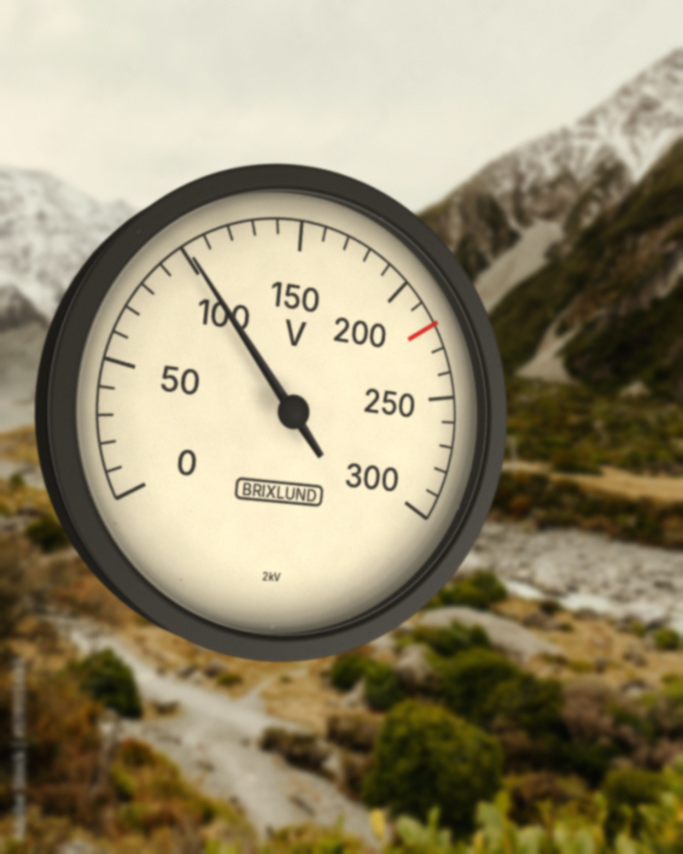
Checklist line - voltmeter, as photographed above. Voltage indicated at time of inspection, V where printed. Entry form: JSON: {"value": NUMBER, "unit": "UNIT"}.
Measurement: {"value": 100, "unit": "V"}
